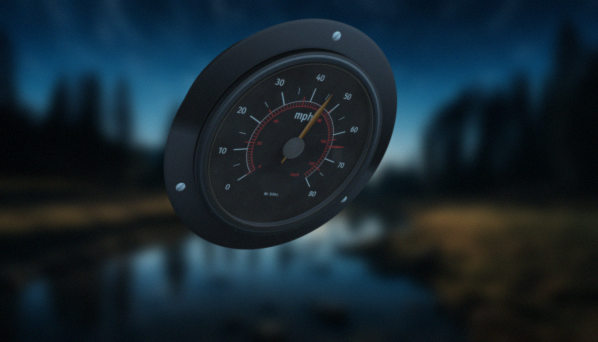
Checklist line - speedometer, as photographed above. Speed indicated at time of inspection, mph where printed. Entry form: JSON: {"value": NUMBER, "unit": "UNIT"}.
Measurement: {"value": 45, "unit": "mph"}
